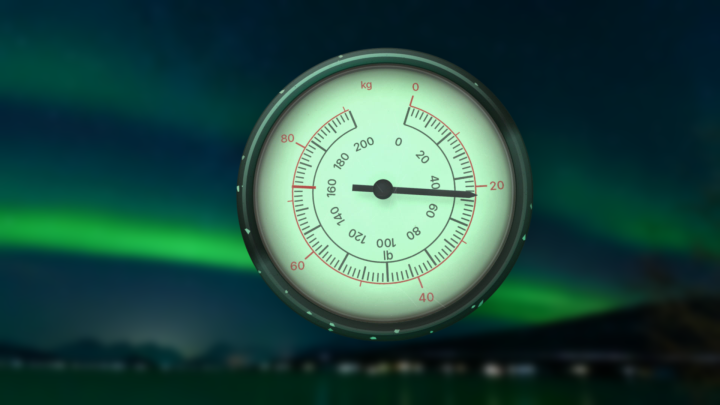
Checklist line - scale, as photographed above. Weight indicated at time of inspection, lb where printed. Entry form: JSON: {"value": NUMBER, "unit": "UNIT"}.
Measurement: {"value": 48, "unit": "lb"}
